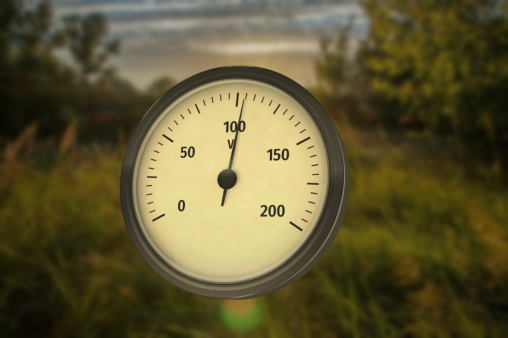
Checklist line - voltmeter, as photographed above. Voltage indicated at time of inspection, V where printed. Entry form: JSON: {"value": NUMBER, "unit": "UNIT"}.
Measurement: {"value": 105, "unit": "V"}
